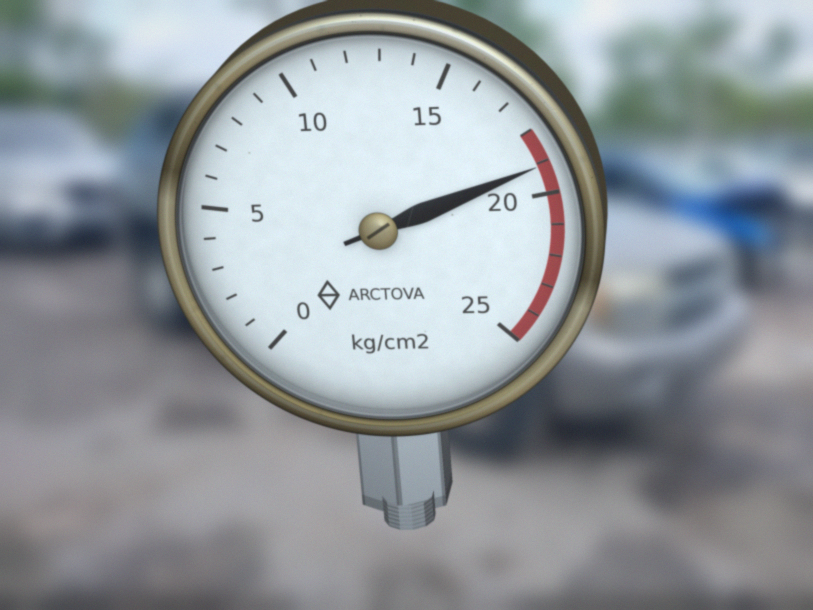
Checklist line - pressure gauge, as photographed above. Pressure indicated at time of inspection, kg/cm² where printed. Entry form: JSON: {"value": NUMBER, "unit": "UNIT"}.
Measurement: {"value": 19, "unit": "kg/cm²"}
